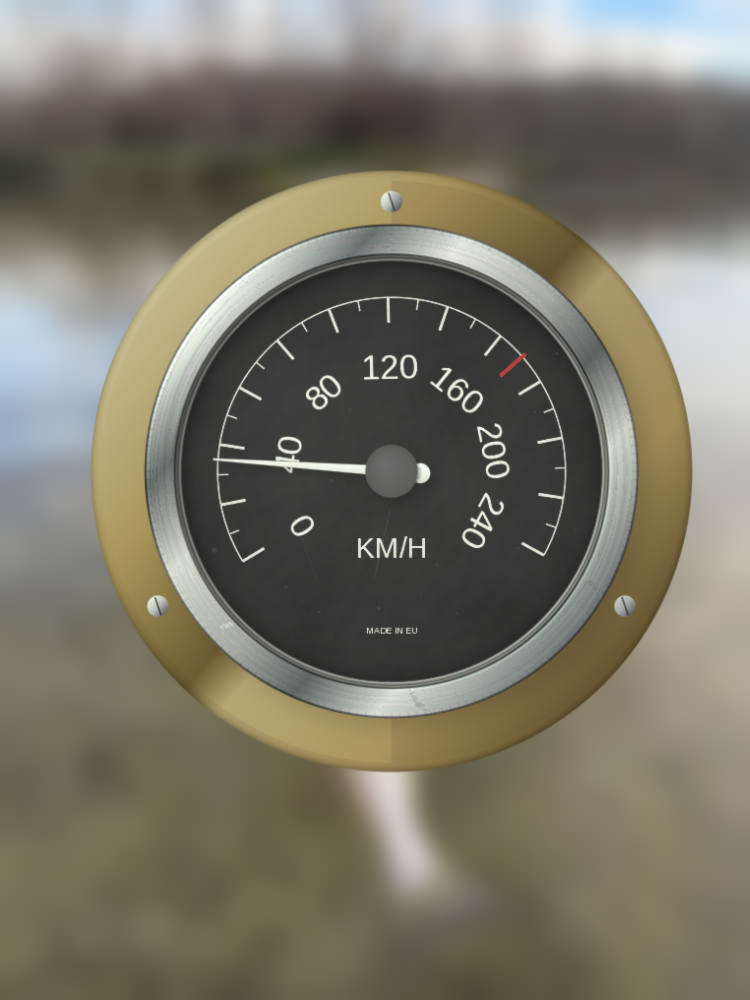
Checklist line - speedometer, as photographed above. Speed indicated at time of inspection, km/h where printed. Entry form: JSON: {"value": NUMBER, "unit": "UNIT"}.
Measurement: {"value": 35, "unit": "km/h"}
